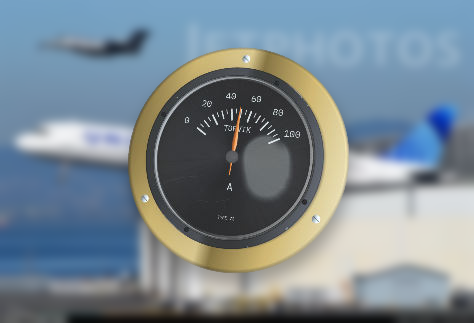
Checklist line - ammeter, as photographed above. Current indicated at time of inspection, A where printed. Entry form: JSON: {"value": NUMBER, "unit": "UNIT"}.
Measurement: {"value": 50, "unit": "A"}
